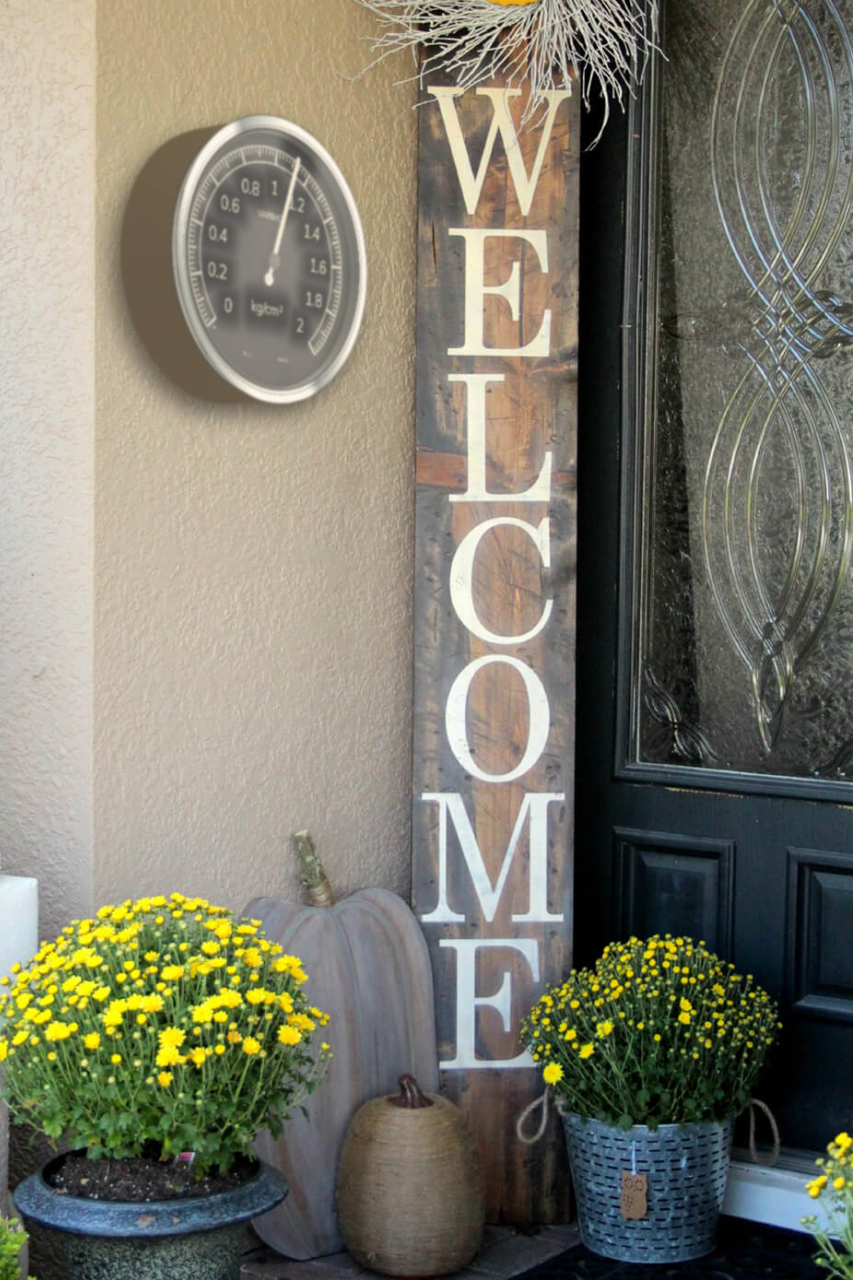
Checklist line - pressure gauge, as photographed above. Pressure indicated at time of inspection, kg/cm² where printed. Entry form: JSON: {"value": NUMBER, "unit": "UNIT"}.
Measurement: {"value": 1.1, "unit": "kg/cm²"}
